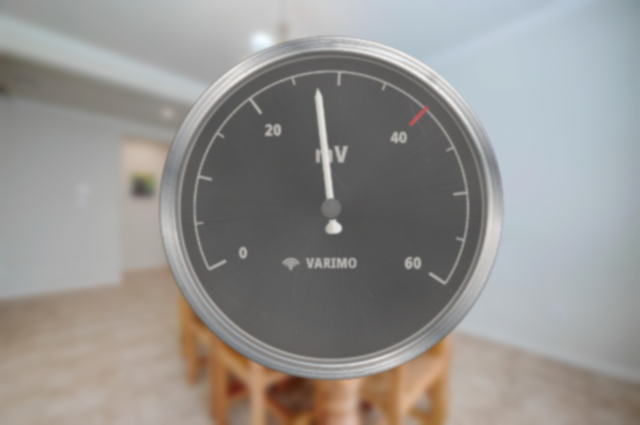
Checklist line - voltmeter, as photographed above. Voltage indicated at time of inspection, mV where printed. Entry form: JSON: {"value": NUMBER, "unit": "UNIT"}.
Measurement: {"value": 27.5, "unit": "mV"}
